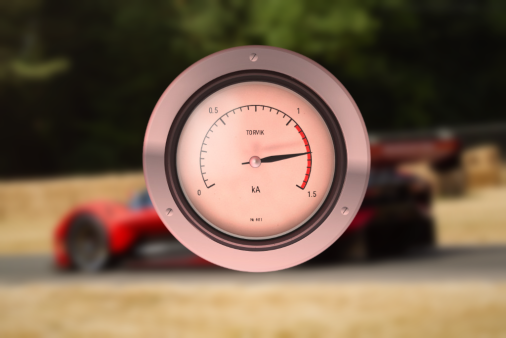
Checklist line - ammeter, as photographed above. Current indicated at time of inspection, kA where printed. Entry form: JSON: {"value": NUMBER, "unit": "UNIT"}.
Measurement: {"value": 1.25, "unit": "kA"}
